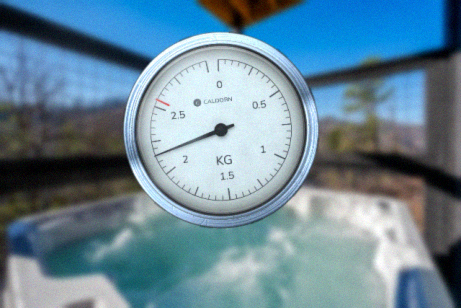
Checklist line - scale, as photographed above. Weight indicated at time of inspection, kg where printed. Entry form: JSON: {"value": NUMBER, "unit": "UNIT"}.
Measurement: {"value": 2.15, "unit": "kg"}
